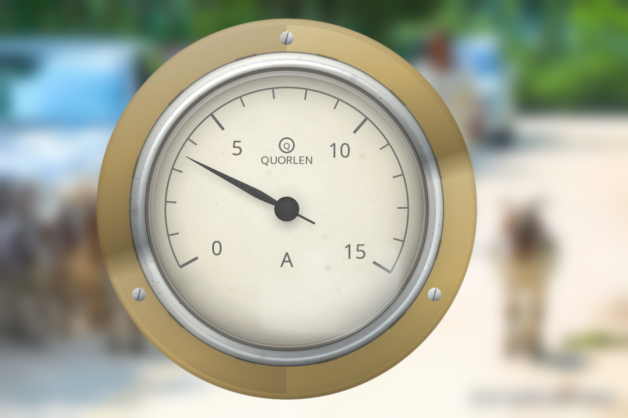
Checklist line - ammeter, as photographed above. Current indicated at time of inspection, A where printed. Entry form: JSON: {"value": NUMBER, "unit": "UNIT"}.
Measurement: {"value": 3.5, "unit": "A"}
